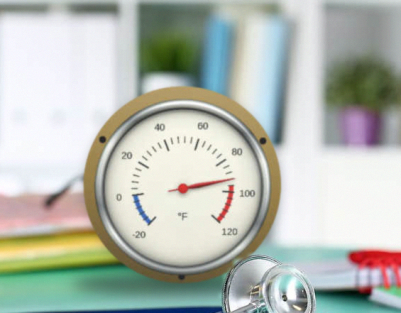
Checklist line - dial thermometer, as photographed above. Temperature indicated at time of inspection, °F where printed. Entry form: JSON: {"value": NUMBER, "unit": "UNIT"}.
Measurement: {"value": 92, "unit": "°F"}
